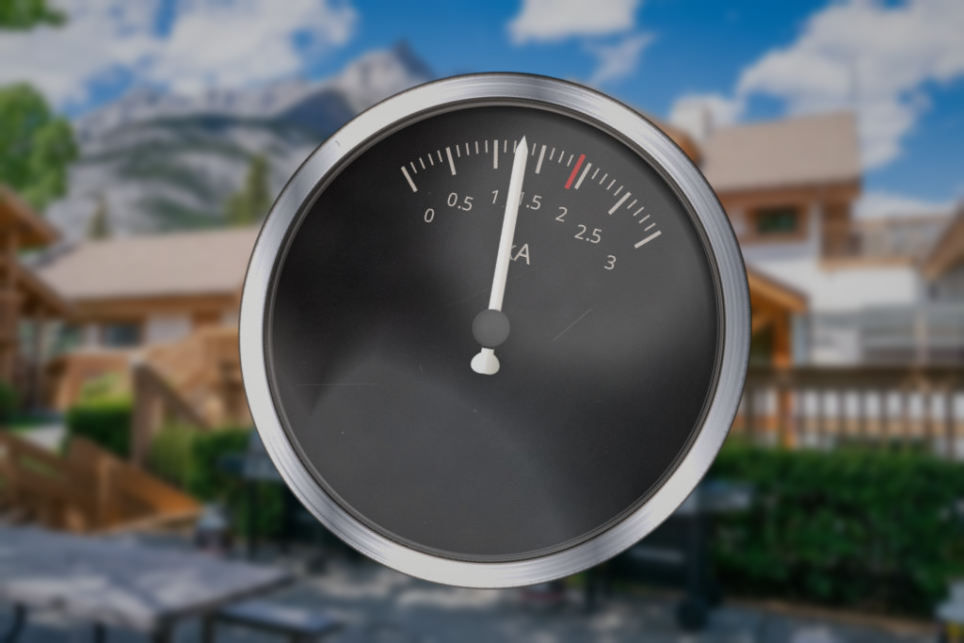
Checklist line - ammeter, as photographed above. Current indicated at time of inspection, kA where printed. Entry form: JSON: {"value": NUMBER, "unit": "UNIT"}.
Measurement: {"value": 1.3, "unit": "kA"}
